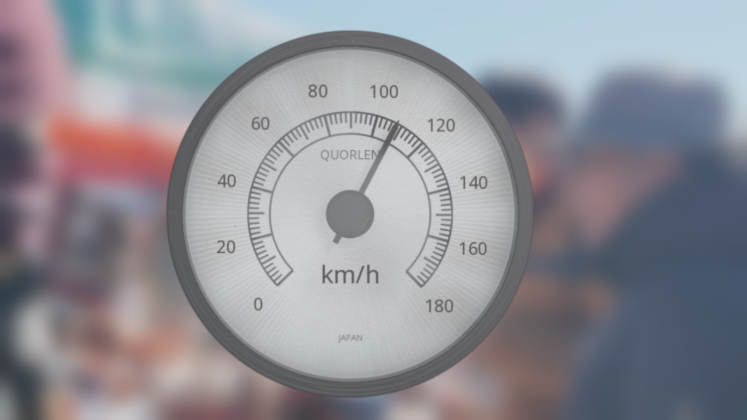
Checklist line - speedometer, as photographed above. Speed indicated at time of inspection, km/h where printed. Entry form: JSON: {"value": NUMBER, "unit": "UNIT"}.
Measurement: {"value": 108, "unit": "km/h"}
